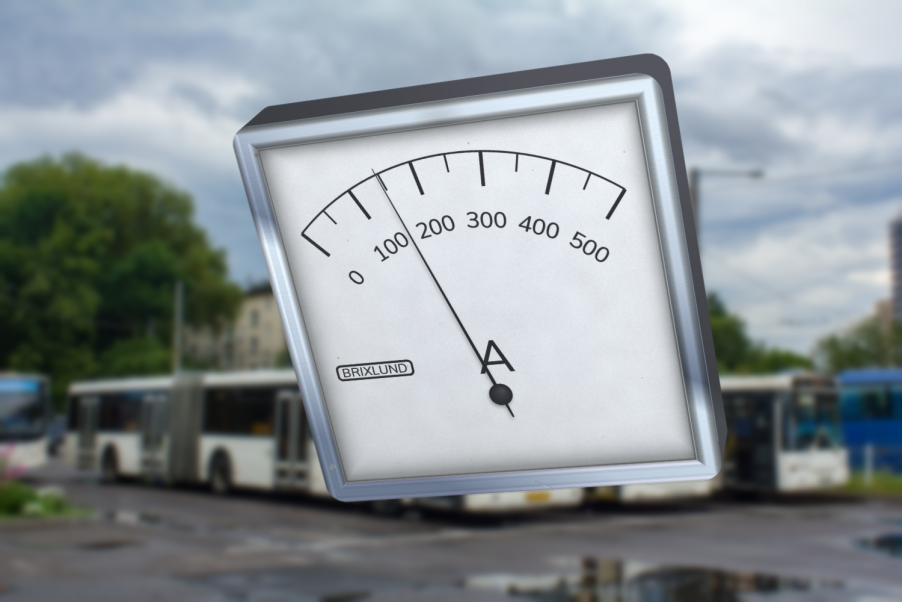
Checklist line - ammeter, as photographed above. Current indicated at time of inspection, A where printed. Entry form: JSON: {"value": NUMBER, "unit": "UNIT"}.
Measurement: {"value": 150, "unit": "A"}
